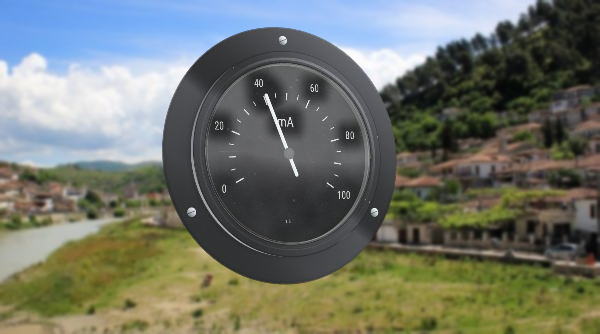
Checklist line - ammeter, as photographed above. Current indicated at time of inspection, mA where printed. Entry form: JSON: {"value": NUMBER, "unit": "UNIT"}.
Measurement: {"value": 40, "unit": "mA"}
